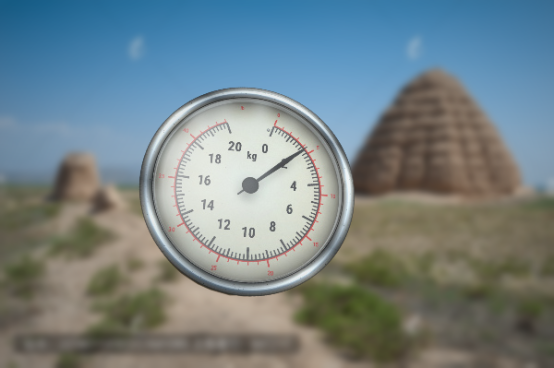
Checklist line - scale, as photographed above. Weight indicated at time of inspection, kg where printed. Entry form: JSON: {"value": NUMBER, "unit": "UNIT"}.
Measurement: {"value": 2, "unit": "kg"}
